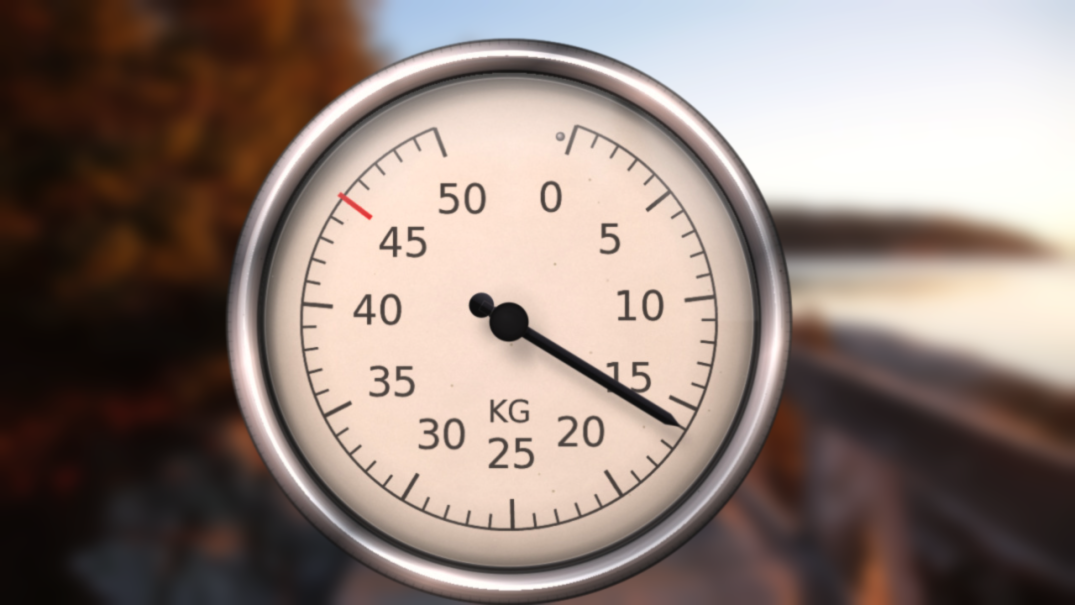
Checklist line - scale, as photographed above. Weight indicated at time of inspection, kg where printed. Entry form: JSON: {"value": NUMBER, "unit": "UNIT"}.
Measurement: {"value": 16, "unit": "kg"}
